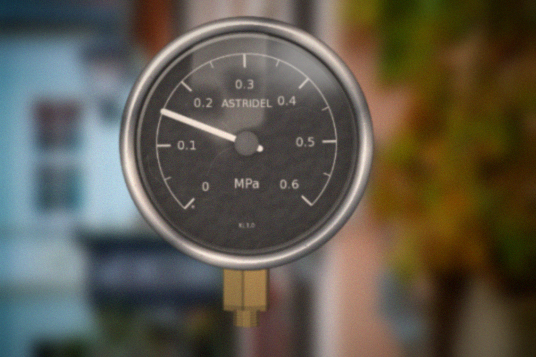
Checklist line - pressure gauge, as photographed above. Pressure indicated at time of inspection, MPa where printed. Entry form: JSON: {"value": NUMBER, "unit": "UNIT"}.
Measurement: {"value": 0.15, "unit": "MPa"}
